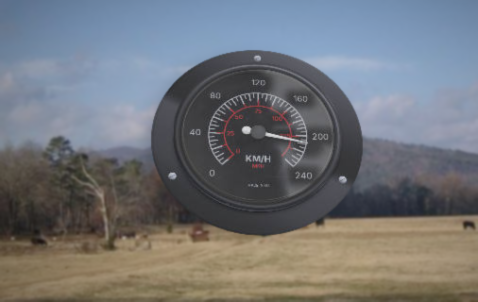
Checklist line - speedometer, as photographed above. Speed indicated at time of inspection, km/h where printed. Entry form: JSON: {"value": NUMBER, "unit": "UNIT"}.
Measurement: {"value": 210, "unit": "km/h"}
